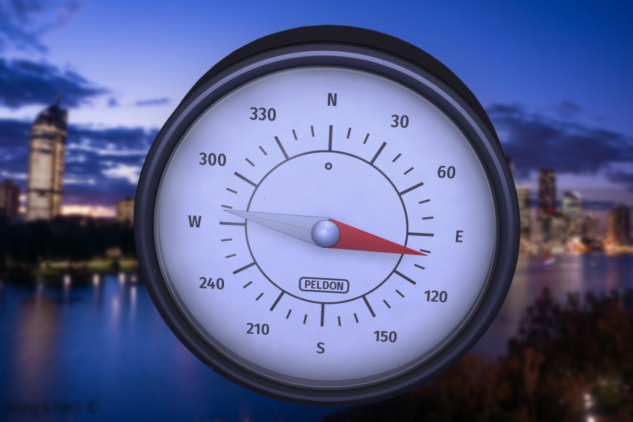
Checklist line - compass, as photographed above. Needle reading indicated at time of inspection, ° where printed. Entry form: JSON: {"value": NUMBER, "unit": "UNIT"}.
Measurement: {"value": 100, "unit": "°"}
